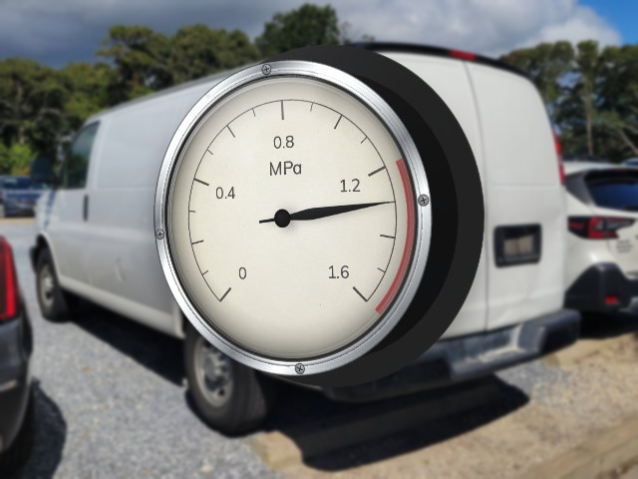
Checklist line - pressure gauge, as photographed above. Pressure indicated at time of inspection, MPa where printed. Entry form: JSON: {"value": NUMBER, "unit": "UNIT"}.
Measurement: {"value": 1.3, "unit": "MPa"}
